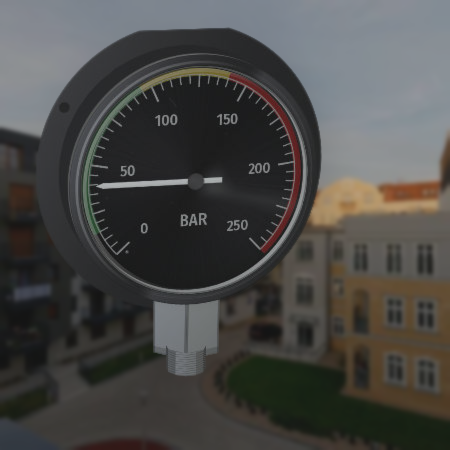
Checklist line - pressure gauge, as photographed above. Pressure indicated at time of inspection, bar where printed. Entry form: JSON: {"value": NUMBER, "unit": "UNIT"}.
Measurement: {"value": 40, "unit": "bar"}
